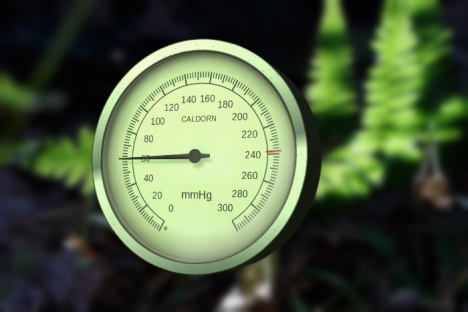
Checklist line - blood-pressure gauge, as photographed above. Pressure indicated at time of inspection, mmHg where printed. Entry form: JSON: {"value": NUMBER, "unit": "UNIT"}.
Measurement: {"value": 60, "unit": "mmHg"}
